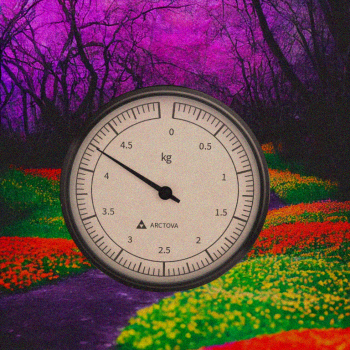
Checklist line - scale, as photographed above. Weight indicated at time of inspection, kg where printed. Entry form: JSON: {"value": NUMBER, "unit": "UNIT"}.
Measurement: {"value": 4.25, "unit": "kg"}
